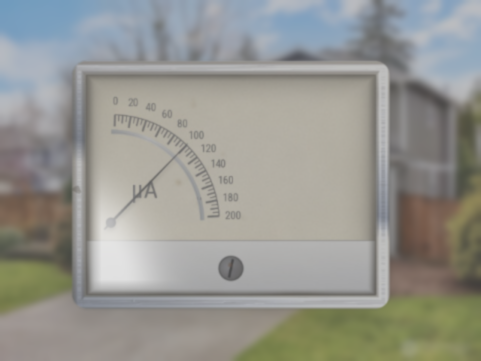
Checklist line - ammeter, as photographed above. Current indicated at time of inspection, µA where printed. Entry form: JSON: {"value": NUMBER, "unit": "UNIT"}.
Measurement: {"value": 100, "unit": "µA"}
